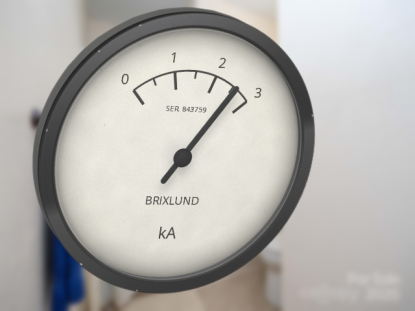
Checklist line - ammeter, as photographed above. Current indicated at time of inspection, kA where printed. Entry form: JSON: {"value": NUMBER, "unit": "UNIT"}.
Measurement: {"value": 2.5, "unit": "kA"}
